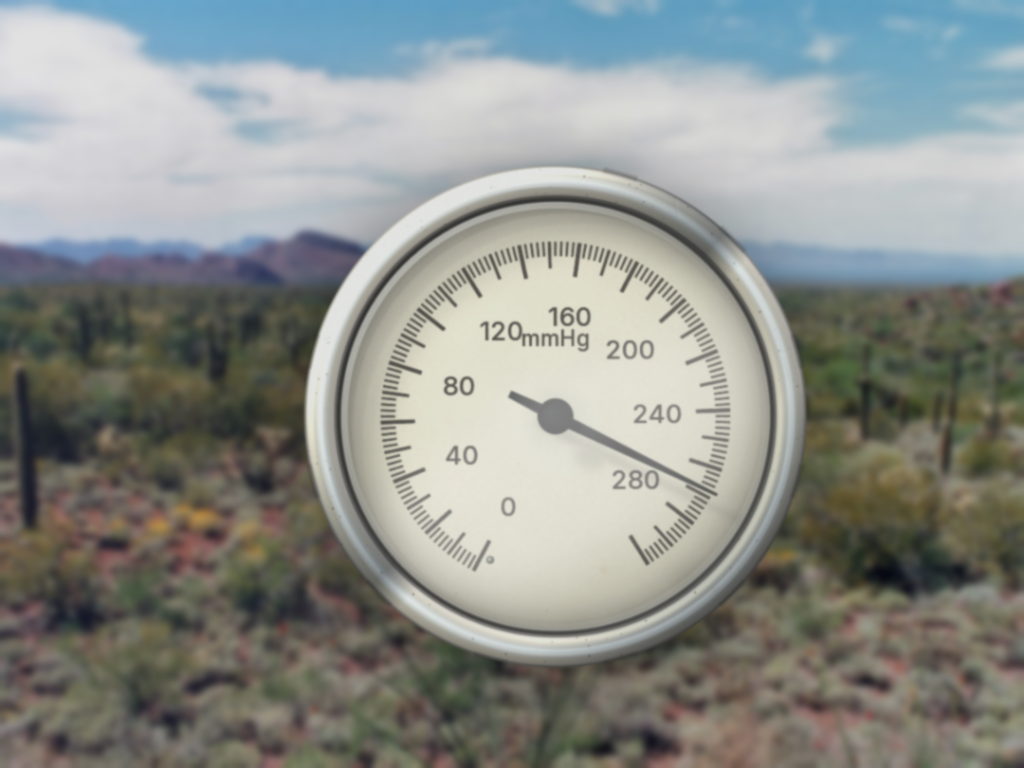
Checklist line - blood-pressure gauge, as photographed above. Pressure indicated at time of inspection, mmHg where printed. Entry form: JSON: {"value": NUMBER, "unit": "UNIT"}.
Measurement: {"value": 268, "unit": "mmHg"}
